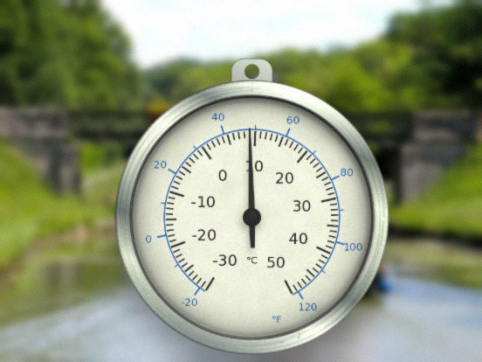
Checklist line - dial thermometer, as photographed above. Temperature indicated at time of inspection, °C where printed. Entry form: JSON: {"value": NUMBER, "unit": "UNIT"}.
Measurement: {"value": 9, "unit": "°C"}
